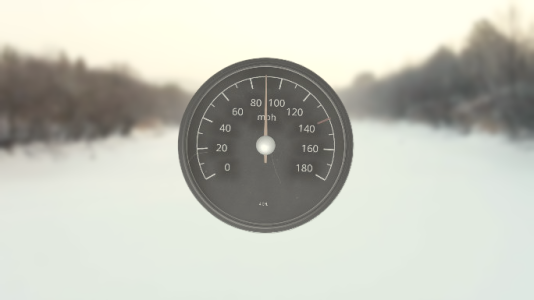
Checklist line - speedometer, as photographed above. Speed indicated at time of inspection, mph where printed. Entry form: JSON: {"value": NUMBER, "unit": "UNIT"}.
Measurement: {"value": 90, "unit": "mph"}
